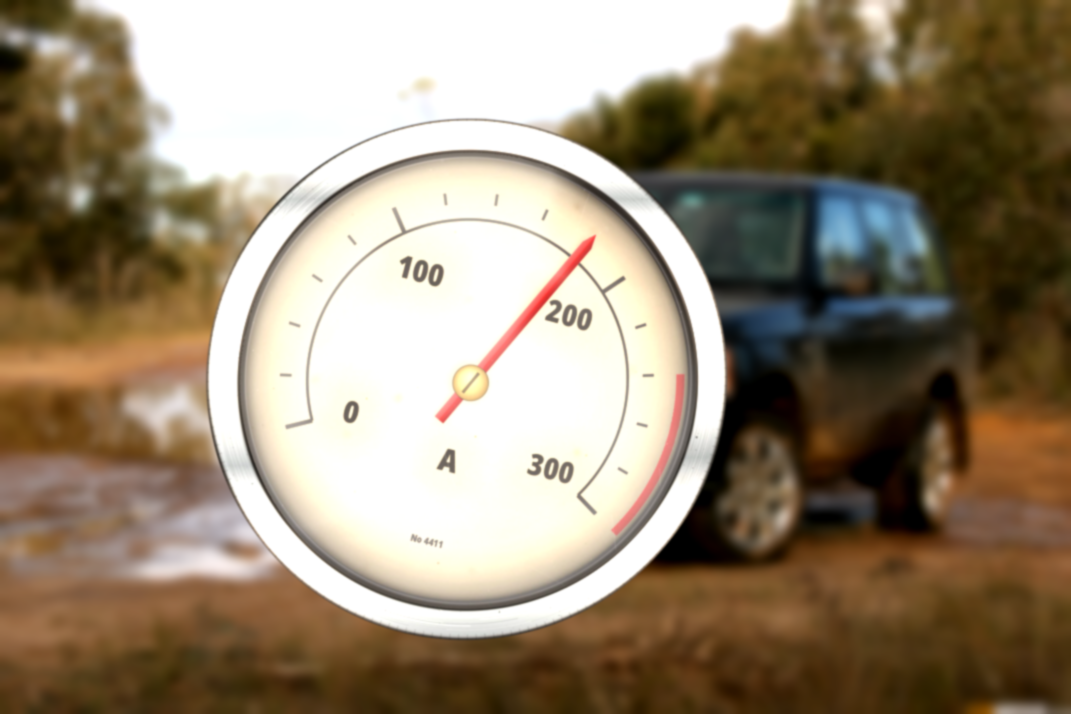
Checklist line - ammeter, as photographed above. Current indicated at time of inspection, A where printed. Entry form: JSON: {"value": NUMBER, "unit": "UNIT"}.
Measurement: {"value": 180, "unit": "A"}
